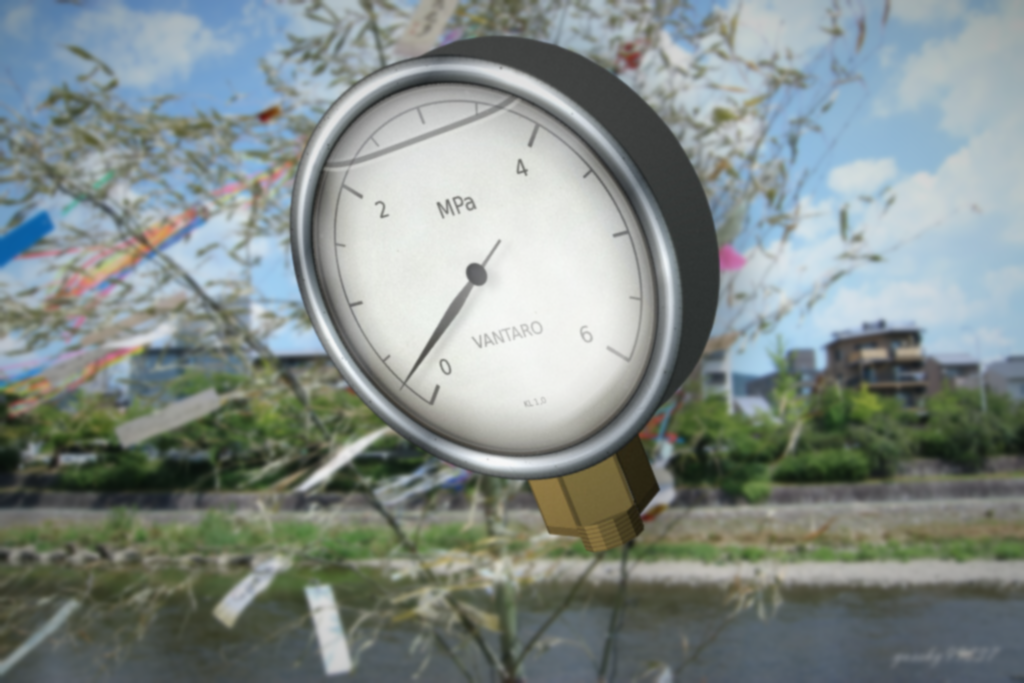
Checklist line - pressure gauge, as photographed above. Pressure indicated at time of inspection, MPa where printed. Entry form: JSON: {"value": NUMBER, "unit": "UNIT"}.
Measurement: {"value": 0.25, "unit": "MPa"}
